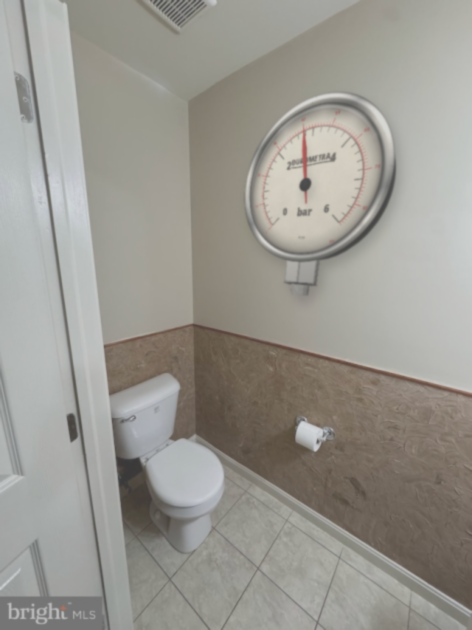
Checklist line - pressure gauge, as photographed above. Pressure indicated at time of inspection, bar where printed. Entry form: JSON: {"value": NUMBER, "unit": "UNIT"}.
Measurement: {"value": 2.8, "unit": "bar"}
